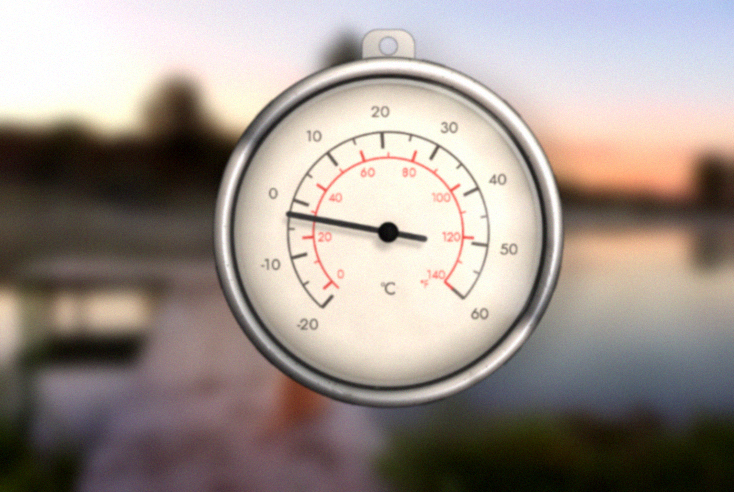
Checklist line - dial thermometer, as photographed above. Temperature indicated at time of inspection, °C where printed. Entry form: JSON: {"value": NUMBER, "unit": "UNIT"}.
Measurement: {"value": -2.5, "unit": "°C"}
